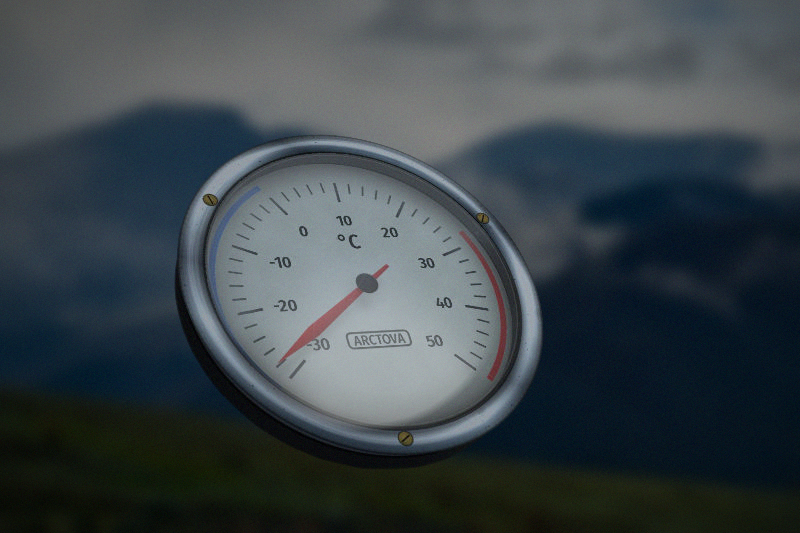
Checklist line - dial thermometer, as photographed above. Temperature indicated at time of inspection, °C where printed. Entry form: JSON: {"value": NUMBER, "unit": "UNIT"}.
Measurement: {"value": -28, "unit": "°C"}
